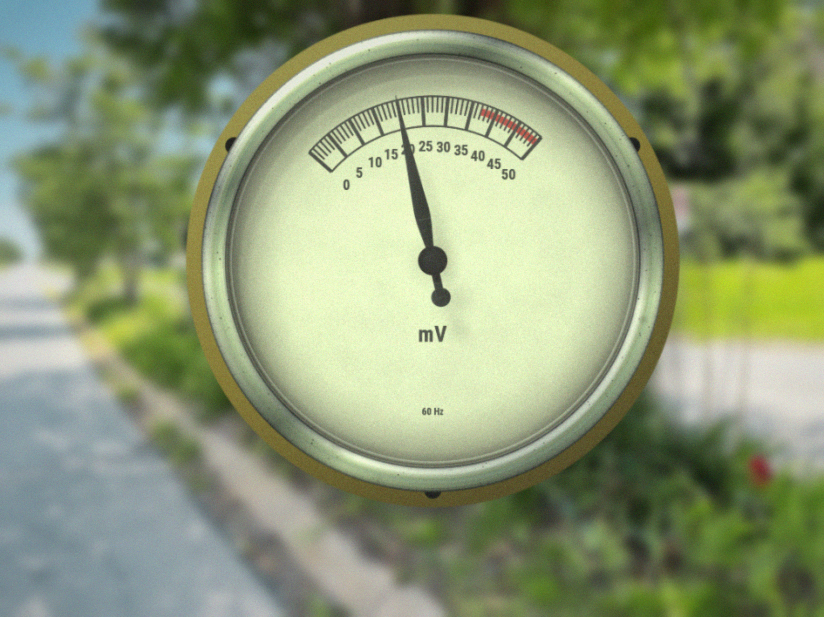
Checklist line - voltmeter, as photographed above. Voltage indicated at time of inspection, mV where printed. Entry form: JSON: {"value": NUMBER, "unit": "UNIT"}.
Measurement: {"value": 20, "unit": "mV"}
